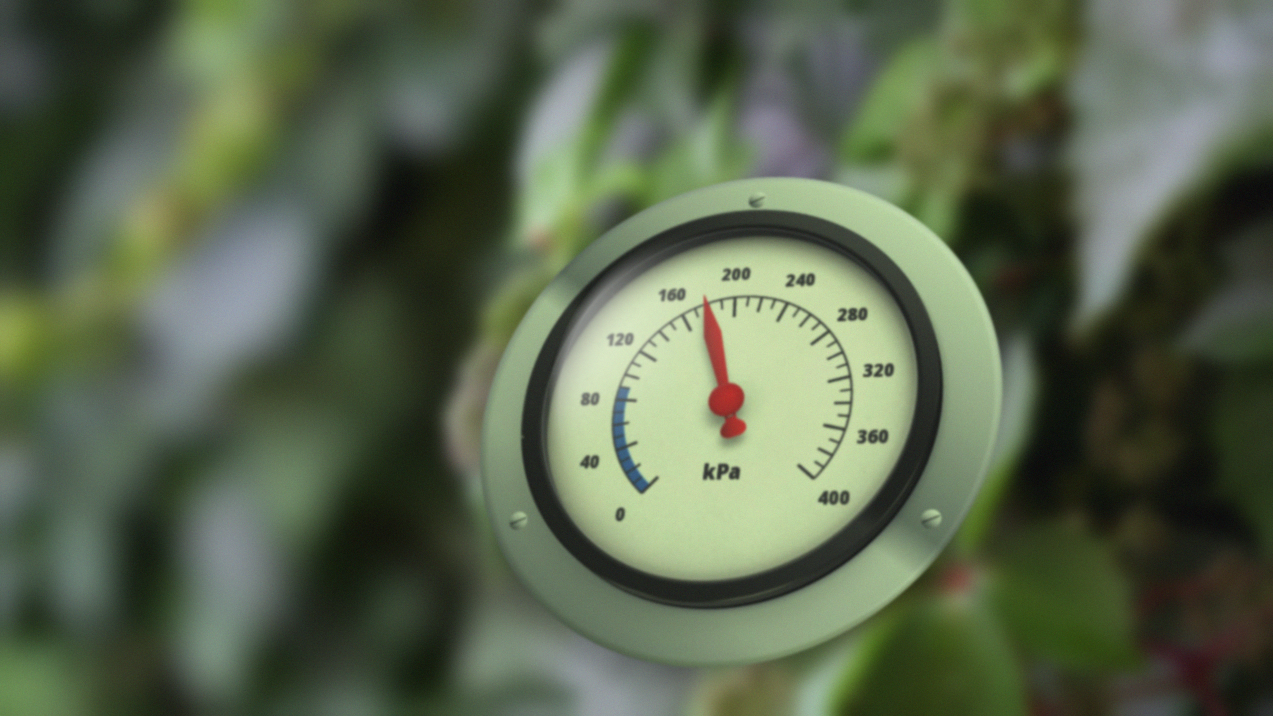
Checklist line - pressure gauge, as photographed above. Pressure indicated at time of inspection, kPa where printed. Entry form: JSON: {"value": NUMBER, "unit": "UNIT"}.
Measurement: {"value": 180, "unit": "kPa"}
